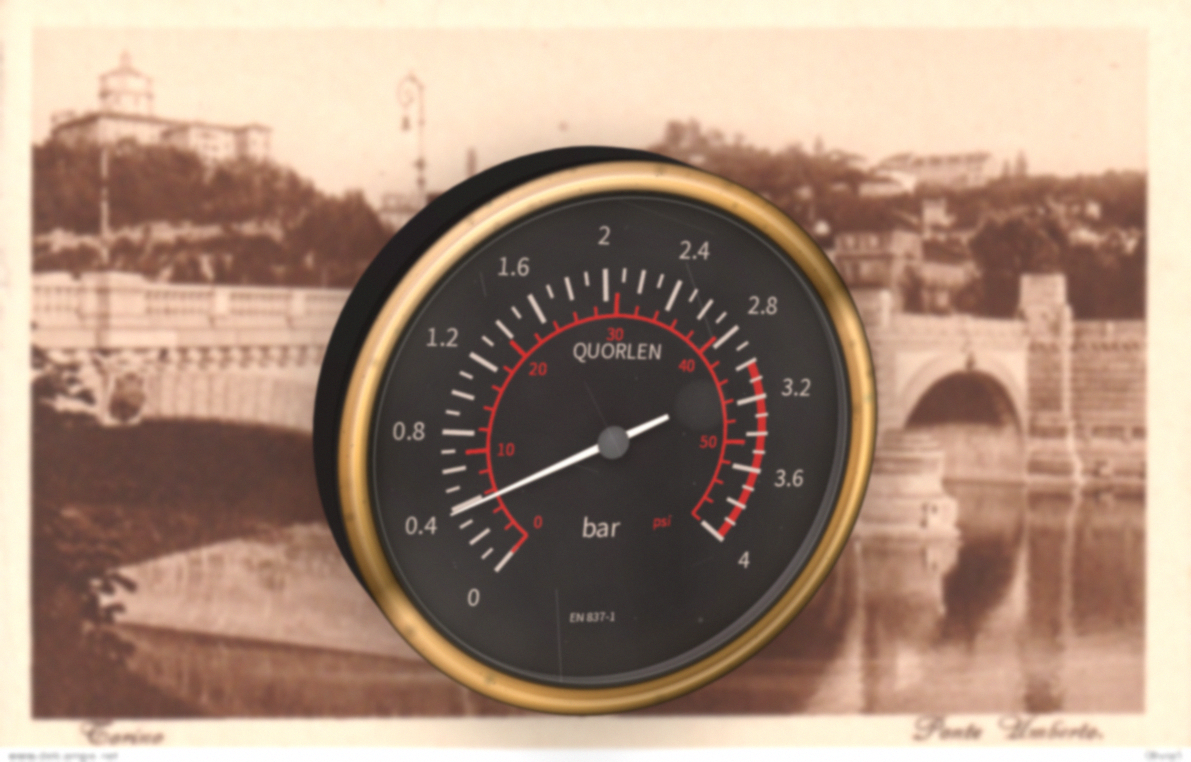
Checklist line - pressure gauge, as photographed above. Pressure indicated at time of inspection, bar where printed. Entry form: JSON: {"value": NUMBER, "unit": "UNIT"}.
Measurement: {"value": 0.4, "unit": "bar"}
